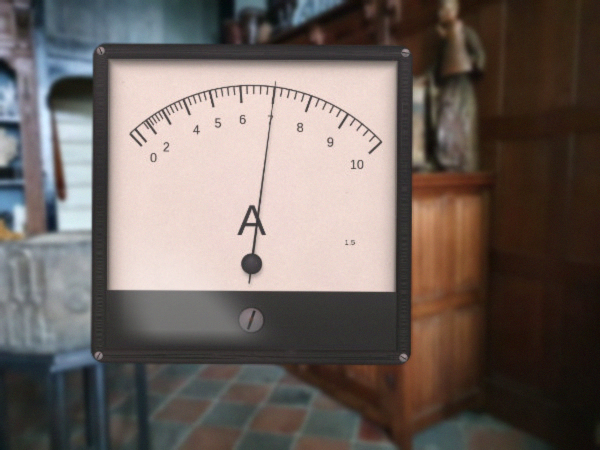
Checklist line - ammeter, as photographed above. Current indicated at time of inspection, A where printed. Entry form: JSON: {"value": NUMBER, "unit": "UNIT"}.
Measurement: {"value": 7, "unit": "A"}
